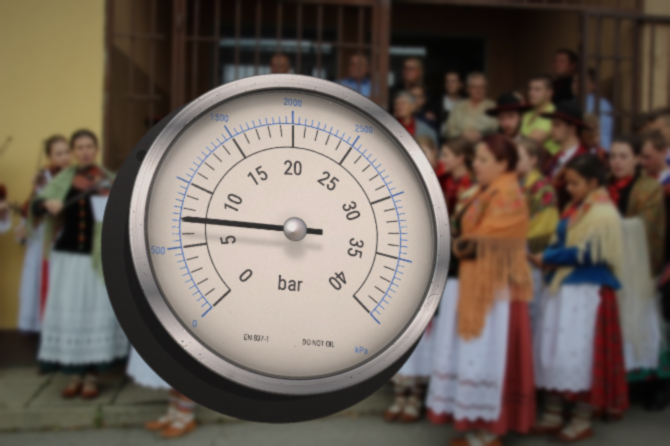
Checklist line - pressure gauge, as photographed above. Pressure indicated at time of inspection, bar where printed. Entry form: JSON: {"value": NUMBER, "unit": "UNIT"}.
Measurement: {"value": 7, "unit": "bar"}
